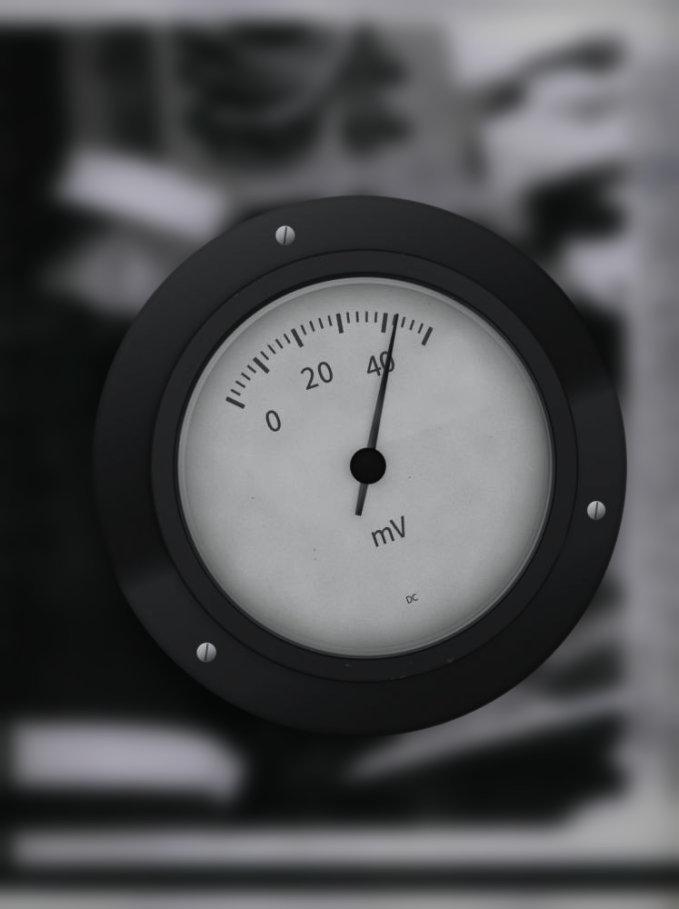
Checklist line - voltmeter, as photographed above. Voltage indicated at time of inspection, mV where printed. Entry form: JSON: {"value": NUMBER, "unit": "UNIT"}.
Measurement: {"value": 42, "unit": "mV"}
